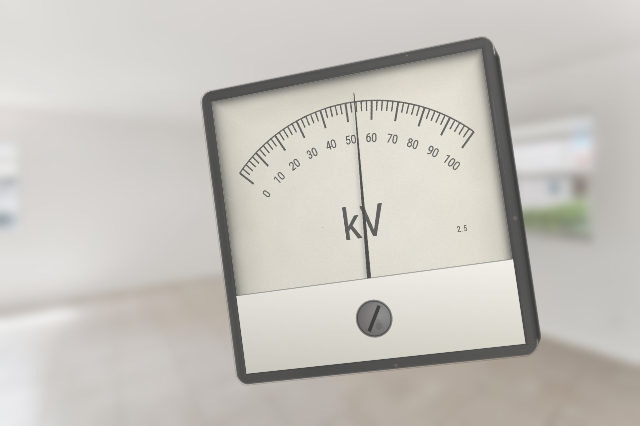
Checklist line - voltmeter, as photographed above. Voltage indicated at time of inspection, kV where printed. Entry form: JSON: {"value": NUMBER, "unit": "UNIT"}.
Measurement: {"value": 54, "unit": "kV"}
